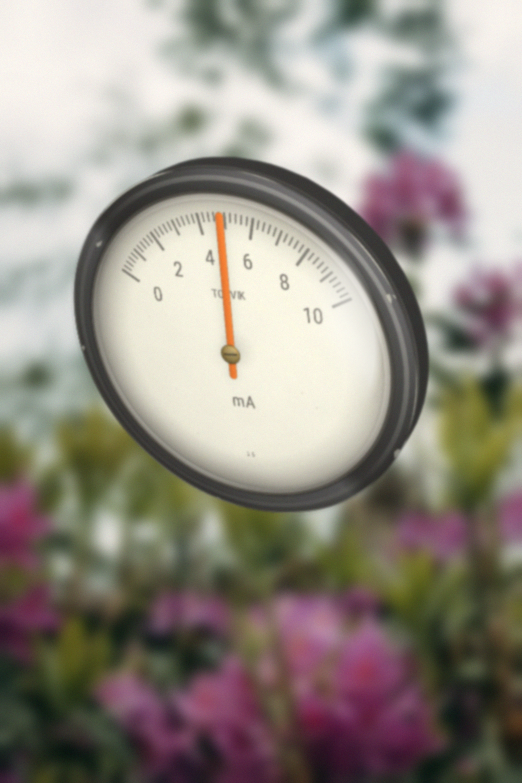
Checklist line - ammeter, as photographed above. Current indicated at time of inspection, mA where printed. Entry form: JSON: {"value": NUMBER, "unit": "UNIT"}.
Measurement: {"value": 5, "unit": "mA"}
